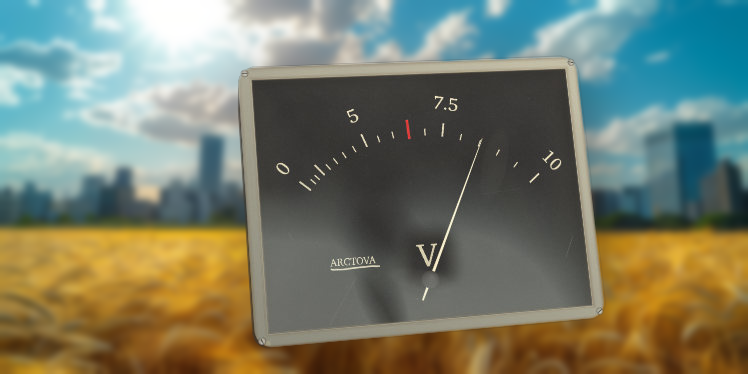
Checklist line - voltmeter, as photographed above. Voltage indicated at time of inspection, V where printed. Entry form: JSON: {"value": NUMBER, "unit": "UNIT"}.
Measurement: {"value": 8.5, "unit": "V"}
